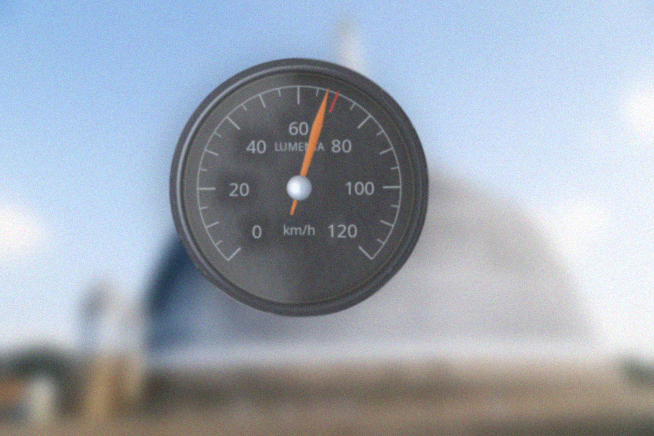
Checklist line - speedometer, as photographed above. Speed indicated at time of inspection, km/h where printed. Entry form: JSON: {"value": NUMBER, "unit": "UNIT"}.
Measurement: {"value": 67.5, "unit": "km/h"}
